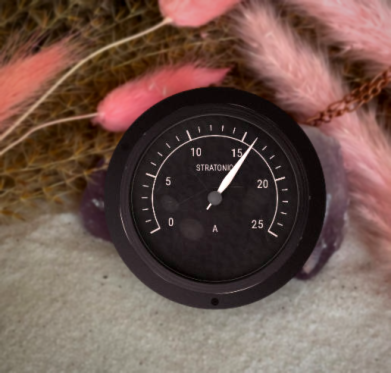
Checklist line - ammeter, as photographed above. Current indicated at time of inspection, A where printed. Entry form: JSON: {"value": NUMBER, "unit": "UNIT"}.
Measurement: {"value": 16, "unit": "A"}
